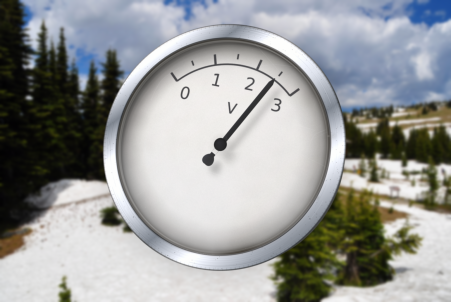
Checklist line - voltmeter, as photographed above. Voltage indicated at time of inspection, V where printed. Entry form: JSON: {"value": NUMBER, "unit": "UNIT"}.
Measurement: {"value": 2.5, "unit": "V"}
